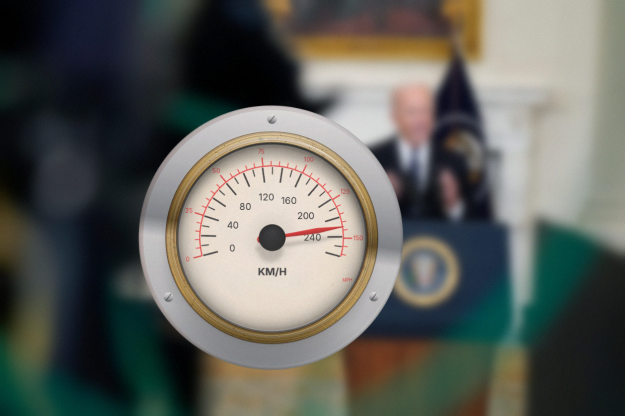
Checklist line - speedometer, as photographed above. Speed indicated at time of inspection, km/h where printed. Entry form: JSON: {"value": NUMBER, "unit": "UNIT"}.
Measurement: {"value": 230, "unit": "km/h"}
